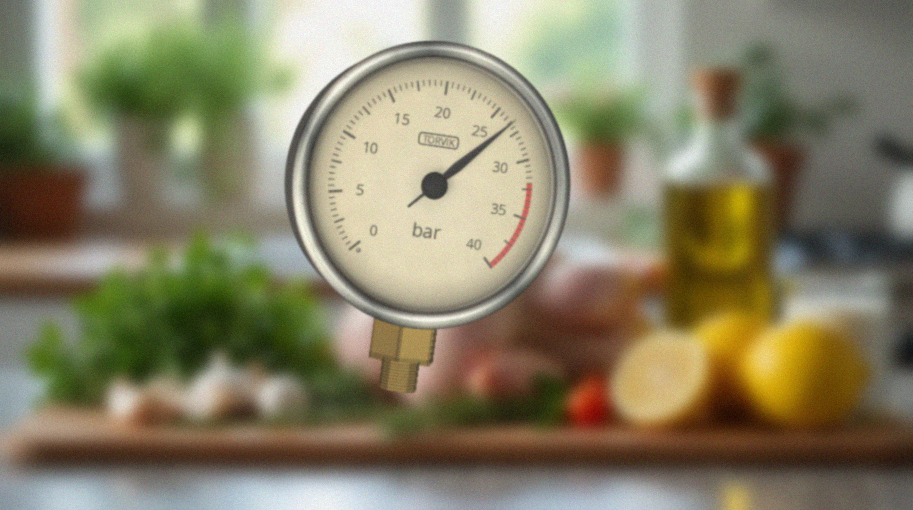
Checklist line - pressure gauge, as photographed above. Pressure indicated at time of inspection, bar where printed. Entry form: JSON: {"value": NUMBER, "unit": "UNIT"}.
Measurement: {"value": 26.5, "unit": "bar"}
